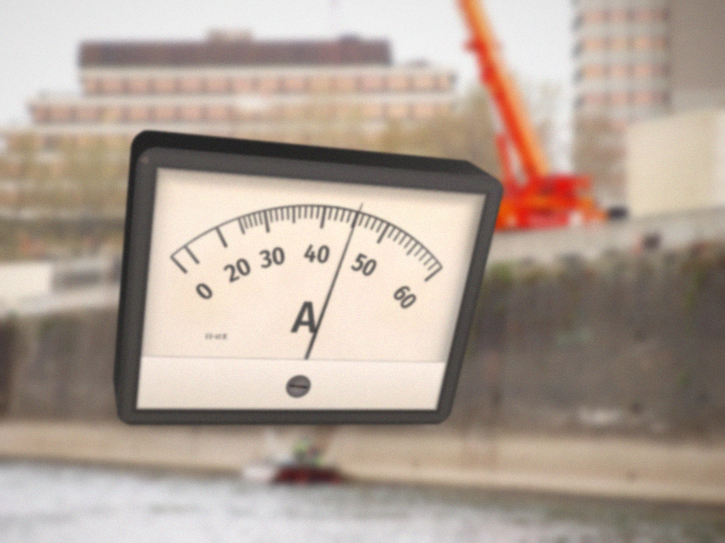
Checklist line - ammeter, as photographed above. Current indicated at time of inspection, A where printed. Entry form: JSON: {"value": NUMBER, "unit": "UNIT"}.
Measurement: {"value": 45, "unit": "A"}
